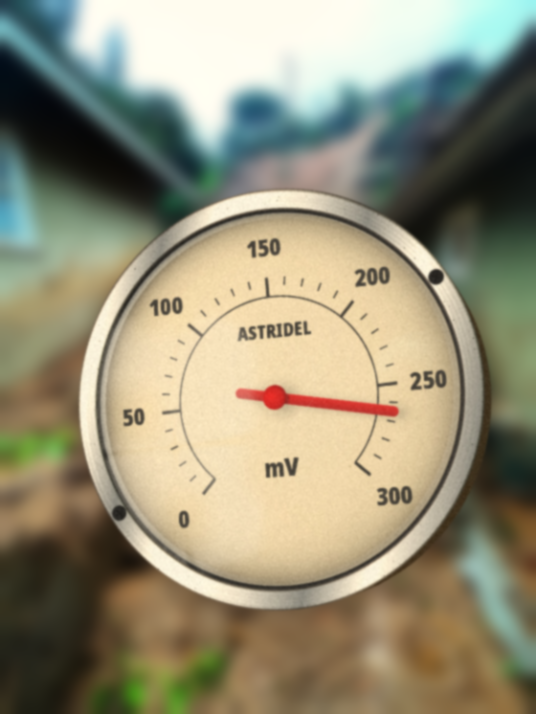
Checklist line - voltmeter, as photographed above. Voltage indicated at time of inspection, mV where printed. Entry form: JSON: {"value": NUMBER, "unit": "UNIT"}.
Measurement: {"value": 265, "unit": "mV"}
